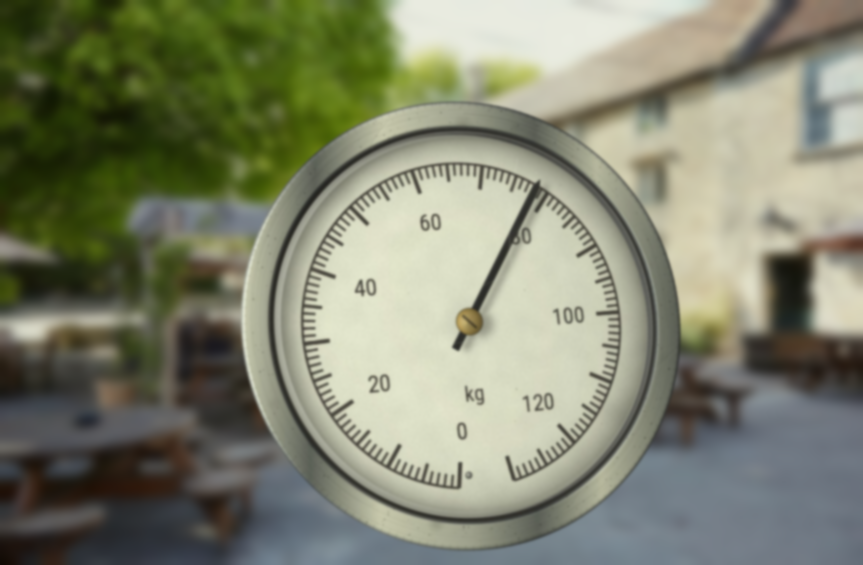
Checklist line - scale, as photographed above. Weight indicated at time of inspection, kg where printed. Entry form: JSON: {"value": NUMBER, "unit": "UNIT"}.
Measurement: {"value": 78, "unit": "kg"}
